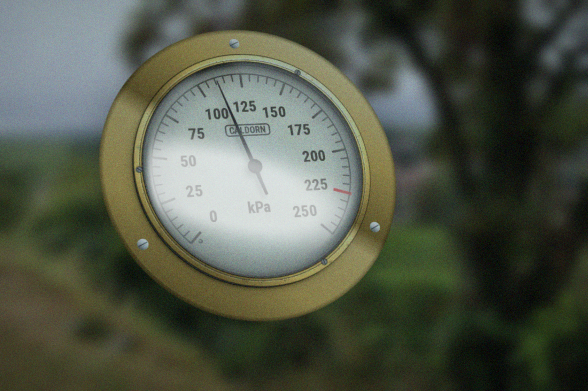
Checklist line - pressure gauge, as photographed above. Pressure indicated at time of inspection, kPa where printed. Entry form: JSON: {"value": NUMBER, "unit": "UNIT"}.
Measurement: {"value": 110, "unit": "kPa"}
